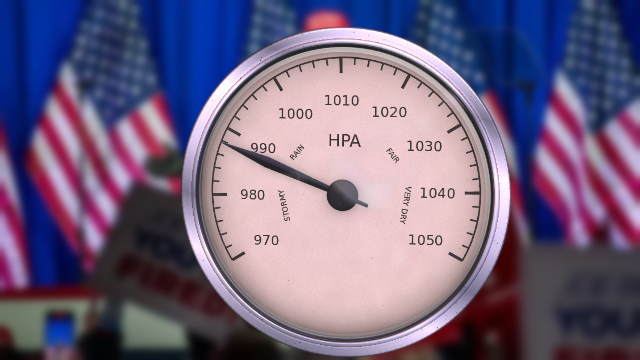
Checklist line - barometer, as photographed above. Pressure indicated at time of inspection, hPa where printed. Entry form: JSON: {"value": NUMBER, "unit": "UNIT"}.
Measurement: {"value": 988, "unit": "hPa"}
